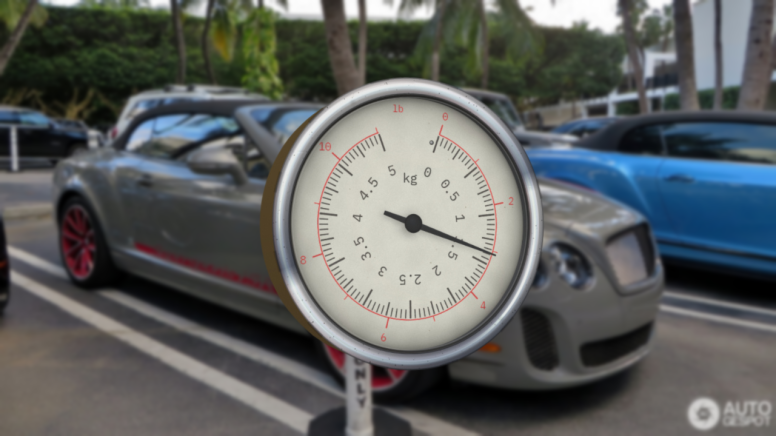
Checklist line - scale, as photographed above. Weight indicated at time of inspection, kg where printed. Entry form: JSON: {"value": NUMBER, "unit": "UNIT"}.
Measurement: {"value": 1.4, "unit": "kg"}
